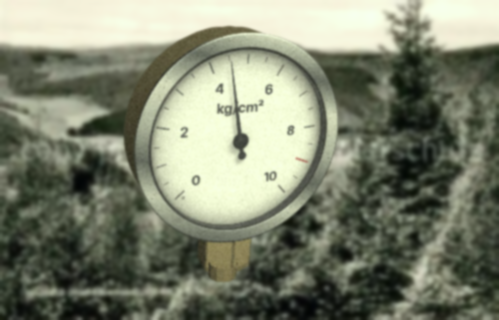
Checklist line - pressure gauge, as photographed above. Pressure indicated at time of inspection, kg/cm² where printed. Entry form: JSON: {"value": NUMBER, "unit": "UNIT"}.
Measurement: {"value": 4.5, "unit": "kg/cm²"}
